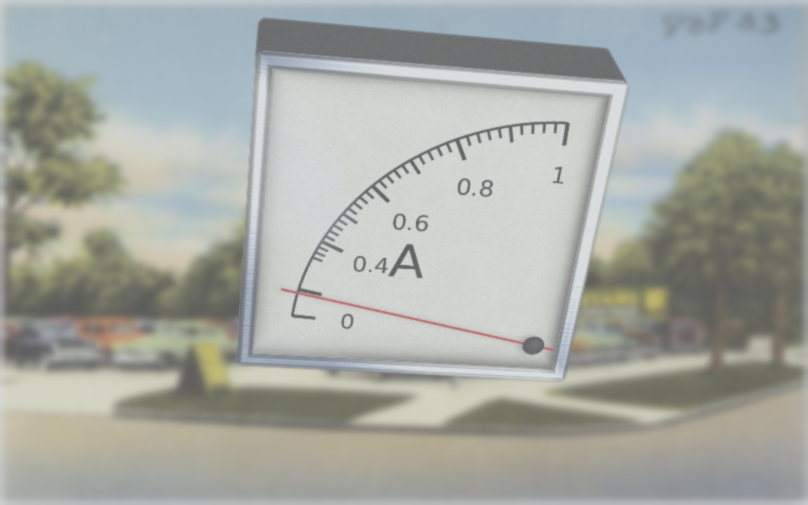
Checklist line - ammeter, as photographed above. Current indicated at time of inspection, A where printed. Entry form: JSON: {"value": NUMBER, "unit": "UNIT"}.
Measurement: {"value": 0.2, "unit": "A"}
